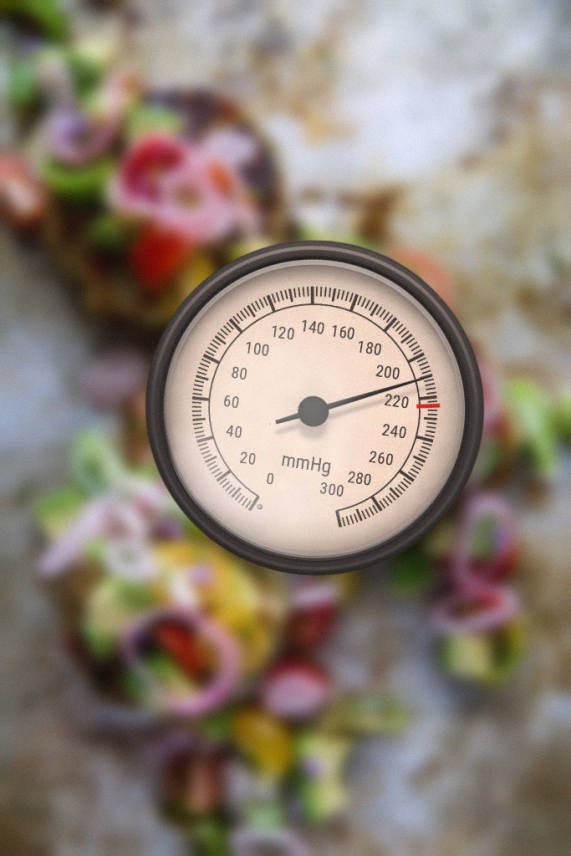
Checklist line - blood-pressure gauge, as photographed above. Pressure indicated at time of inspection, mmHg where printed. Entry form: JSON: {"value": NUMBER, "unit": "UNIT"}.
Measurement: {"value": 210, "unit": "mmHg"}
